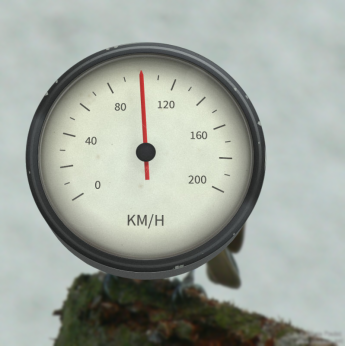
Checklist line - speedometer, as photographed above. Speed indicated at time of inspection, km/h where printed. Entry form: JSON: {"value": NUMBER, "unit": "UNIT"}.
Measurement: {"value": 100, "unit": "km/h"}
